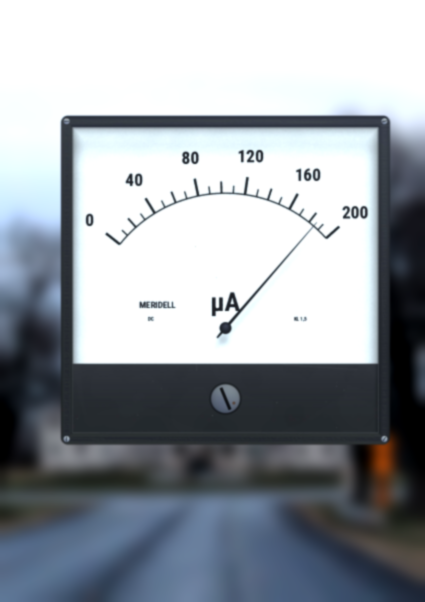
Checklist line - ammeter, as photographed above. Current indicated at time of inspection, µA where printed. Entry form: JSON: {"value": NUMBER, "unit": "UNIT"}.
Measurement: {"value": 185, "unit": "µA"}
